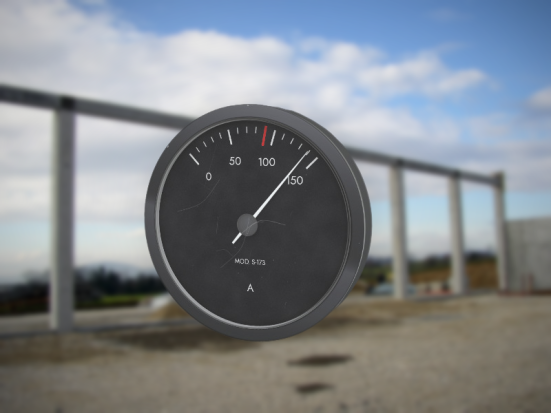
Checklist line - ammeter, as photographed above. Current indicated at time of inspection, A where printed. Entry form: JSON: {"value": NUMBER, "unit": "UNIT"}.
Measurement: {"value": 140, "unit": "A"}
